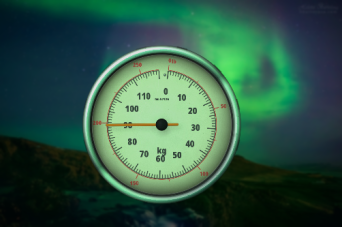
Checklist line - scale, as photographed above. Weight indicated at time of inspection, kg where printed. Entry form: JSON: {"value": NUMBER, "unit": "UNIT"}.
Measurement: {"value": 90, "unit": "kg"}
